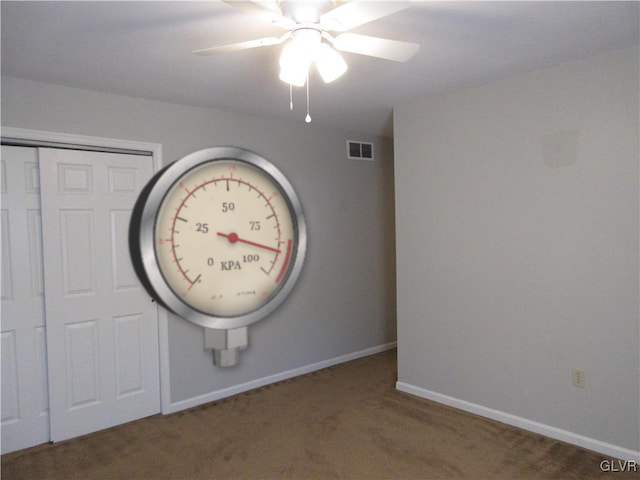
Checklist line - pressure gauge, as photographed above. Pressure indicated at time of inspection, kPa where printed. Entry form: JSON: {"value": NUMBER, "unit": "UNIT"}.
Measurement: {"value": 90, "unit": "kPa"}
